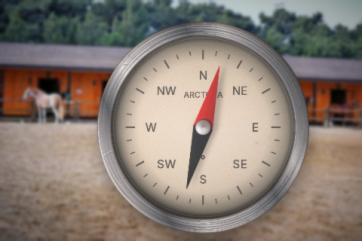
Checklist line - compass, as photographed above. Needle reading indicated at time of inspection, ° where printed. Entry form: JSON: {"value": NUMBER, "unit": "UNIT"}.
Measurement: {"value": 15, "unit": "°"}
